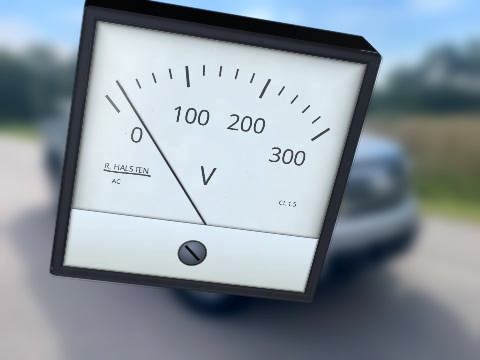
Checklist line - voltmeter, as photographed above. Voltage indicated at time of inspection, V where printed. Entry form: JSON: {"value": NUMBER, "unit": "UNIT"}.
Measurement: {"value": 20, "unit": "V"}
